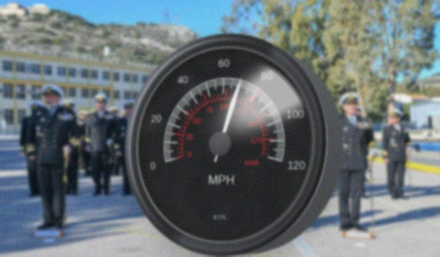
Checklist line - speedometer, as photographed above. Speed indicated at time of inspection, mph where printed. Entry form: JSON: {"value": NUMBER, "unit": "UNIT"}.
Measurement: {"value": 70, "unit": "mph"}
